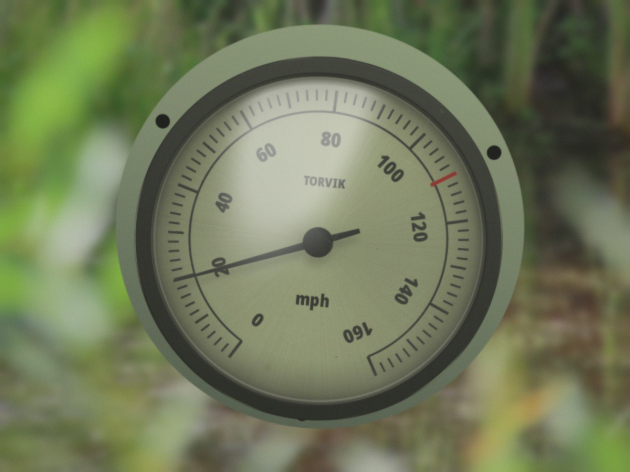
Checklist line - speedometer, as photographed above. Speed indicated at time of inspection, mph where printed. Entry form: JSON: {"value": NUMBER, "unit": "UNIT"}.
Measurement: {"value": 20, "unit": "mph"}
